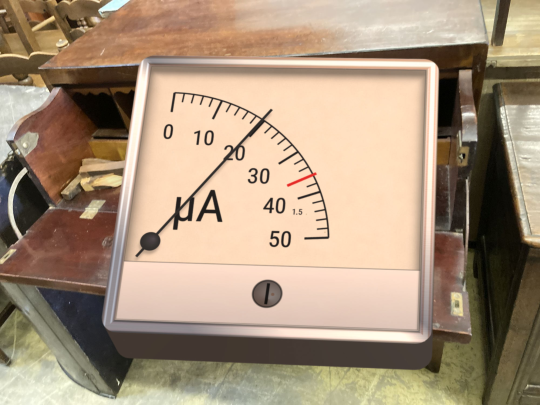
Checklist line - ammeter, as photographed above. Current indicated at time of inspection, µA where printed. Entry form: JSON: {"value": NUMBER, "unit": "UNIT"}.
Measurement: {"value": 20, "unit": "µA"}
